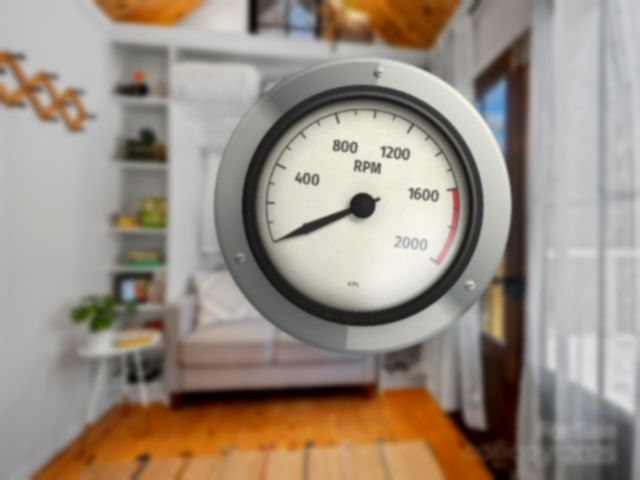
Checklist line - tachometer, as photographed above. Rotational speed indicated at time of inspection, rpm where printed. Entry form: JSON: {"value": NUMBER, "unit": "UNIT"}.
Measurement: {"value": 0, "unit": "rpm"}
